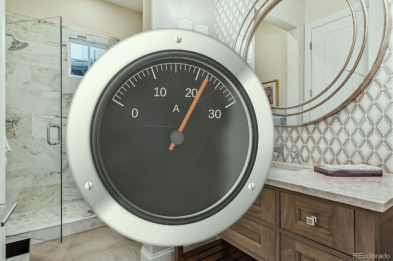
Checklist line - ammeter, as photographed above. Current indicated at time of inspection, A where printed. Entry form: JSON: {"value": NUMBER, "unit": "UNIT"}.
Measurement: {"value": 22, "unit": "A"}
